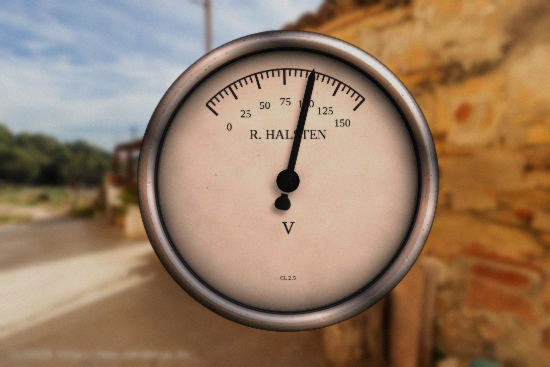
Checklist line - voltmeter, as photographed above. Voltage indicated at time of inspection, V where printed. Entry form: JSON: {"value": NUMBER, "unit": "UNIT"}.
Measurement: {"value": 100, "unit": "V"}
